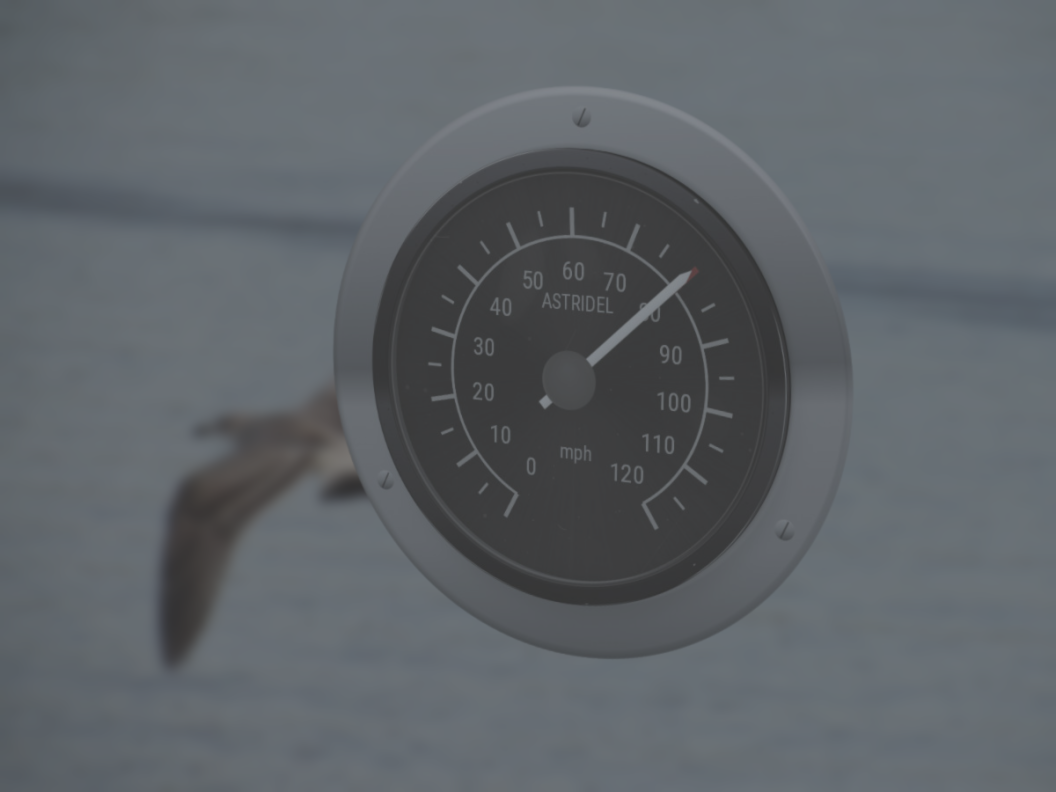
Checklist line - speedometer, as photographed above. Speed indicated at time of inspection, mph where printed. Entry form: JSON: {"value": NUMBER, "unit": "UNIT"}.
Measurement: {"value": 80, "unit": "mph"}
